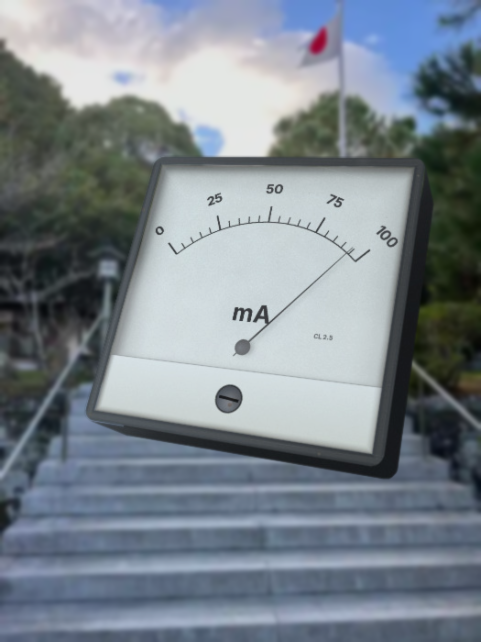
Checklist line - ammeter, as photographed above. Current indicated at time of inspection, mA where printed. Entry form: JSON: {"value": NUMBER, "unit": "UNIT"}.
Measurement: {"value": 95, "unit": "mA"}
